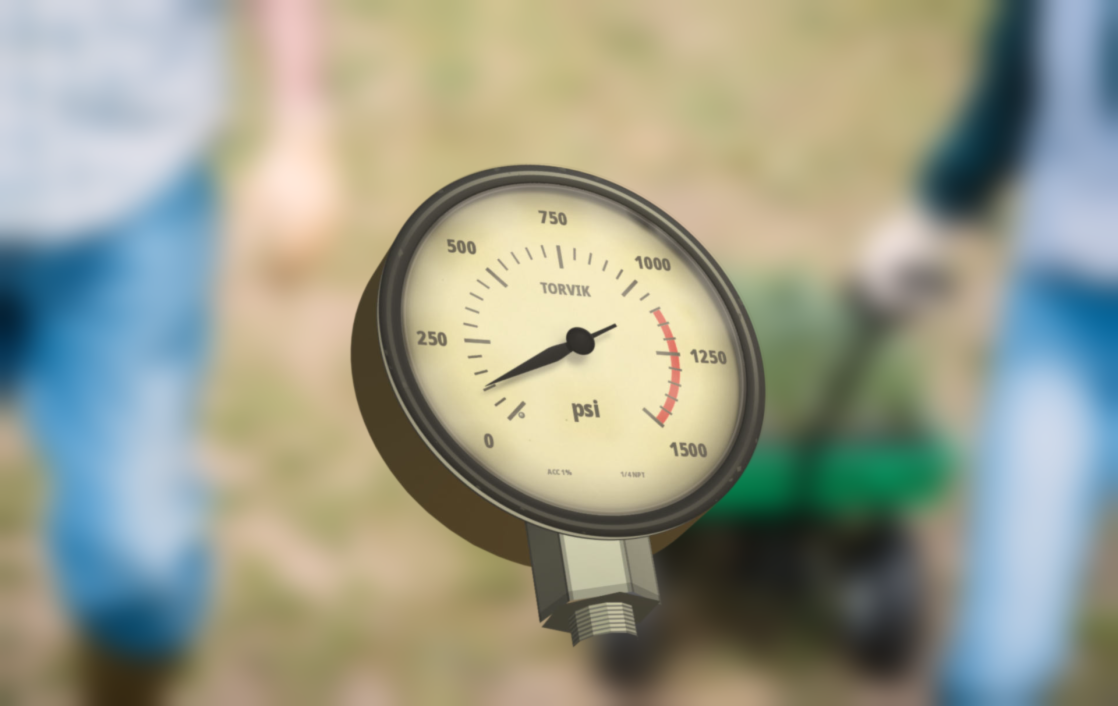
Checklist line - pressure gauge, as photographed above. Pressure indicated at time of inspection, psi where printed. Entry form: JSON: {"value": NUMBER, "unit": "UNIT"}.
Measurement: {"value": 100, "unit": "psi"}
